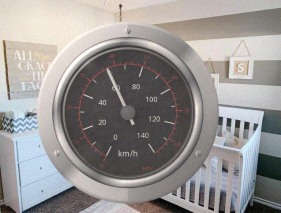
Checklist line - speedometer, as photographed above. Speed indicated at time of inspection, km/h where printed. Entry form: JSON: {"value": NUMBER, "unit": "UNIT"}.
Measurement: {"value": 60, "unit": "km/h"}
